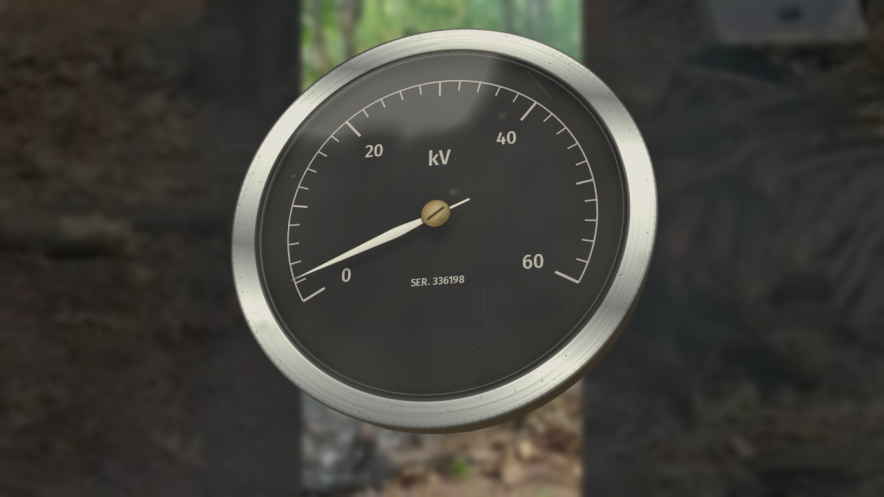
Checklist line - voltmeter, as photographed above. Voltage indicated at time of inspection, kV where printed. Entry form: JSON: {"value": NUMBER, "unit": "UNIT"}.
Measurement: {"value": 2, "unit": "kV"}
